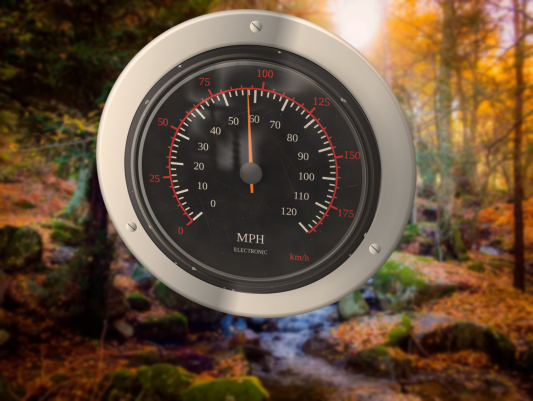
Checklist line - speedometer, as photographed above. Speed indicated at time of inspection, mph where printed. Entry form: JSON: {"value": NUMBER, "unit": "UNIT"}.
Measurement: {"value": 58, "unit": "mph"}
